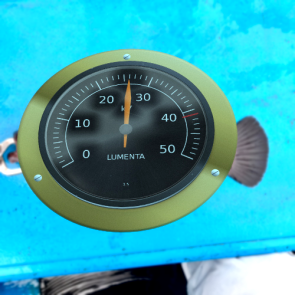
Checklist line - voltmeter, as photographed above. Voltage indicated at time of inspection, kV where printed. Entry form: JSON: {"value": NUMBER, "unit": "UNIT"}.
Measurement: {"value": 26, "unit": "kV"}
